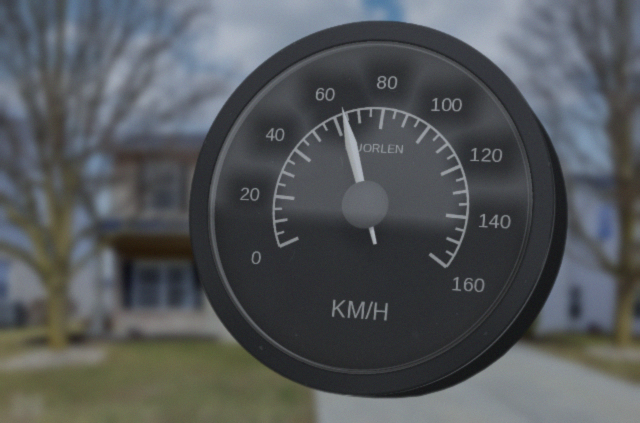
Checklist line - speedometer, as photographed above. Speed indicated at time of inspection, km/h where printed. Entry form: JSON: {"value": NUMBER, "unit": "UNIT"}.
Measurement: {"value": 65, "unit": "km/h"}
